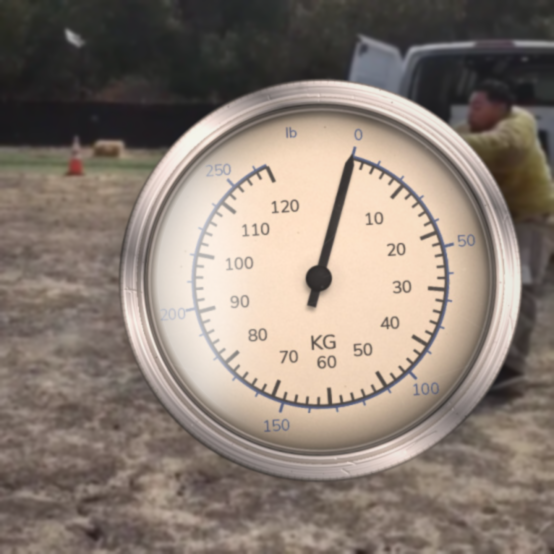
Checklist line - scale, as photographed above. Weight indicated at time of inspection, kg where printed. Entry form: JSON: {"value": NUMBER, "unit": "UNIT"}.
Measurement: {"value": 0, "unit": "kg"}
